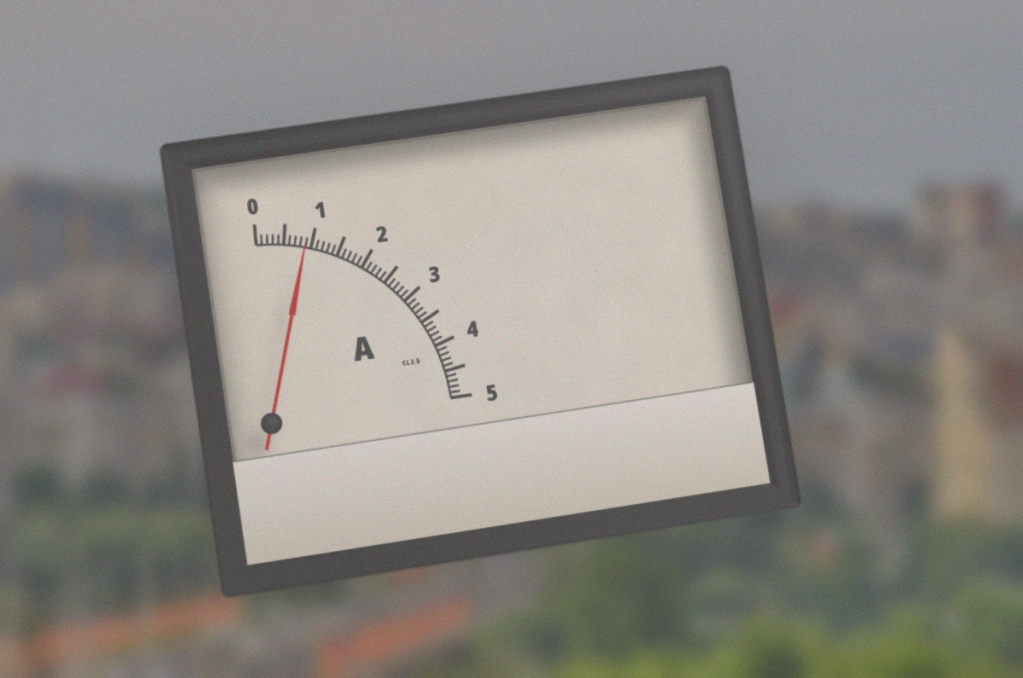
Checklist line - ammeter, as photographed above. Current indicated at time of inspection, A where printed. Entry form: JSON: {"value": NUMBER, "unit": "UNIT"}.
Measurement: {"value": 0.9, "unit": "A"}
